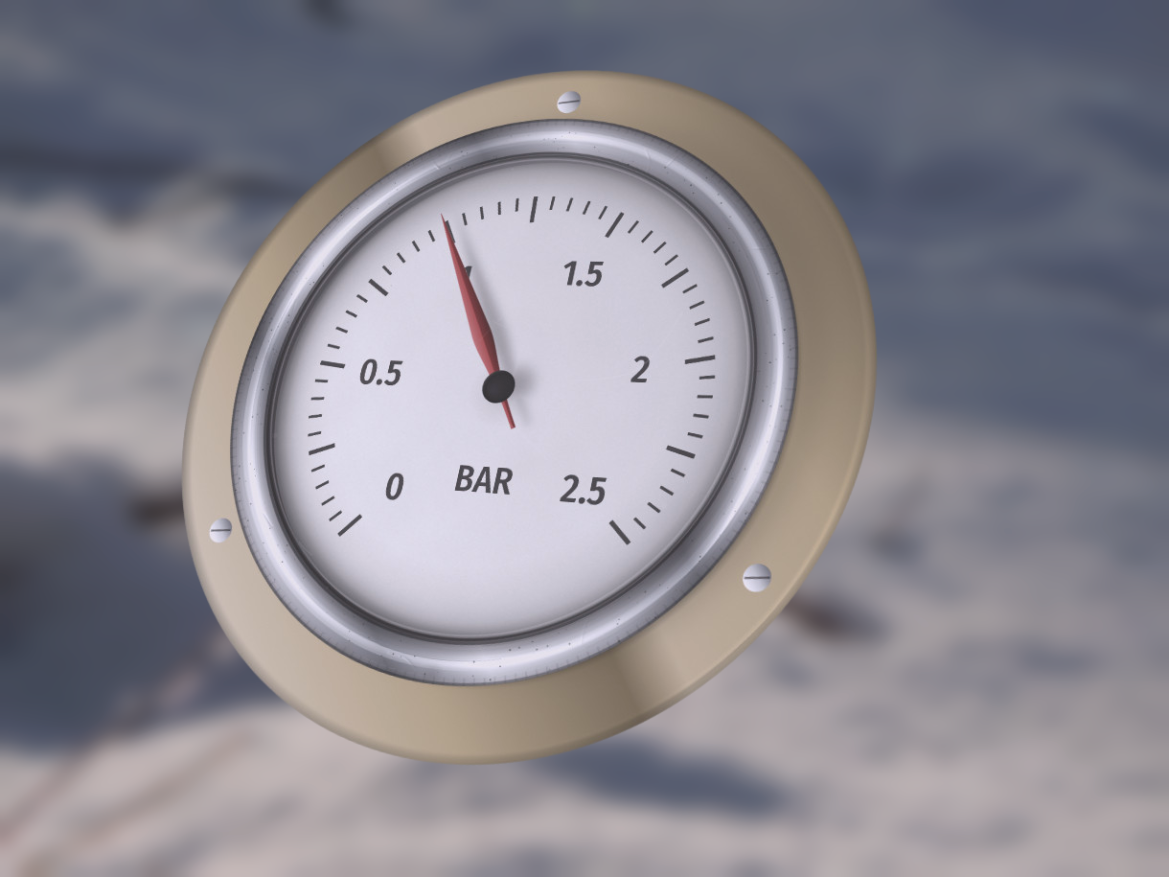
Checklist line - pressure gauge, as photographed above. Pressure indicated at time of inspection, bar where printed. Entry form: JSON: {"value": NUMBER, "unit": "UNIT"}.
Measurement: {"value": 1, "unit": "bar"}
